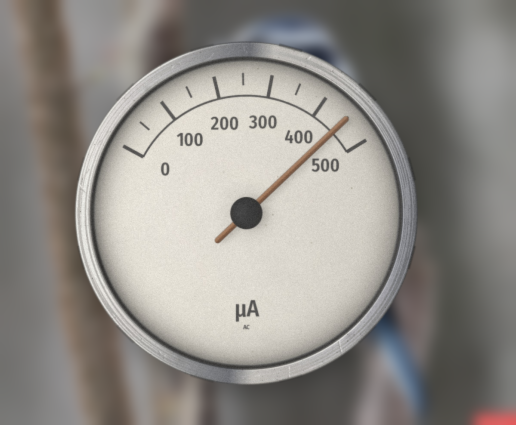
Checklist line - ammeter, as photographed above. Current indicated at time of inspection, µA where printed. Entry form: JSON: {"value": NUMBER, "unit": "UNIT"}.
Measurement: {"value": 450, "unit": "µA"}
